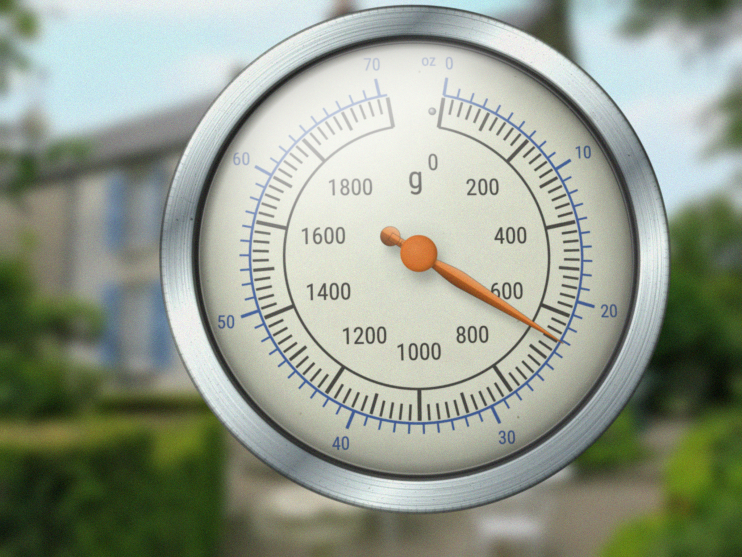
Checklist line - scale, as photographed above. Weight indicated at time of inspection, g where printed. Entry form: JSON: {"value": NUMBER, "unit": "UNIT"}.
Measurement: {"value": 660, "unit": "g"}
